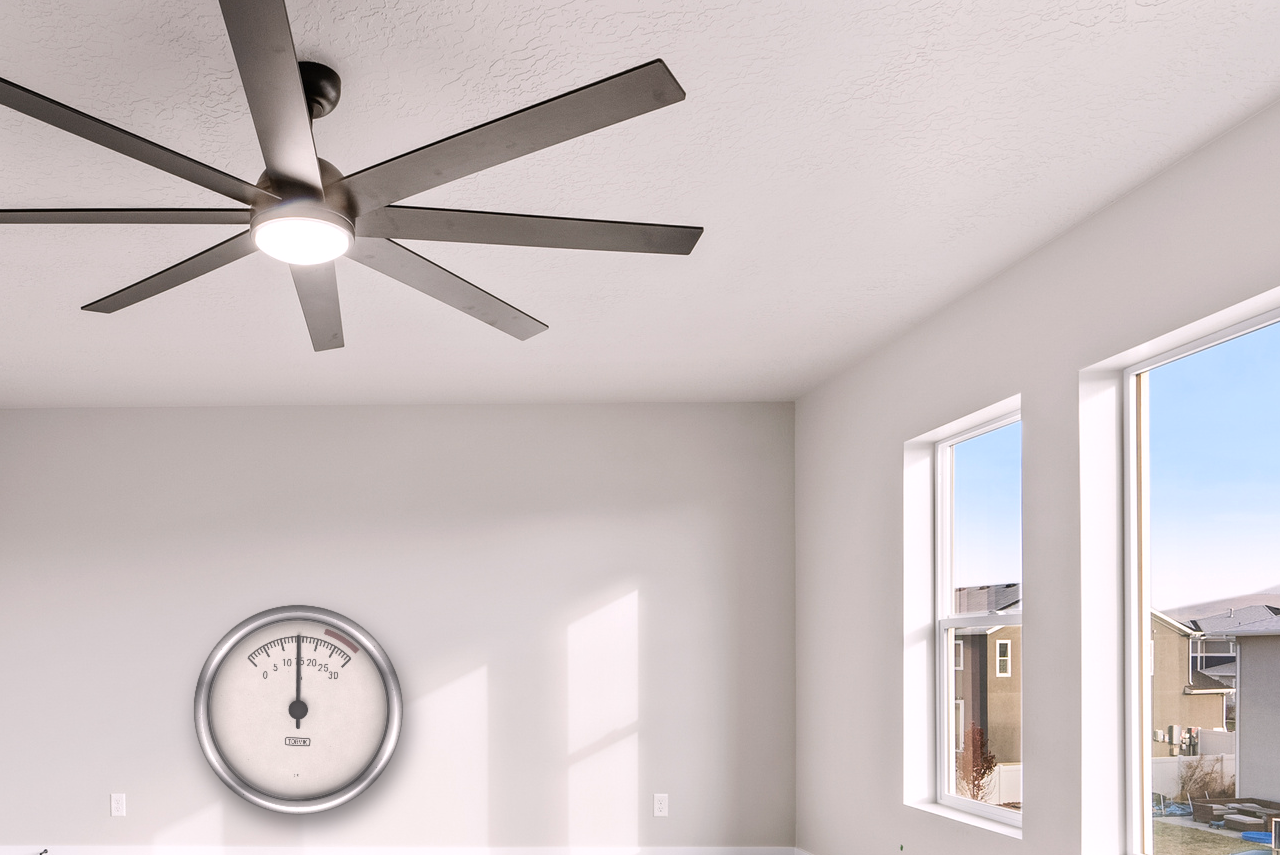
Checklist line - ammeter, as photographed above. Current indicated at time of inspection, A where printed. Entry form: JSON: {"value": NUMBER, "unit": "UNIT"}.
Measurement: {"value": 15, "unit": "A"}
